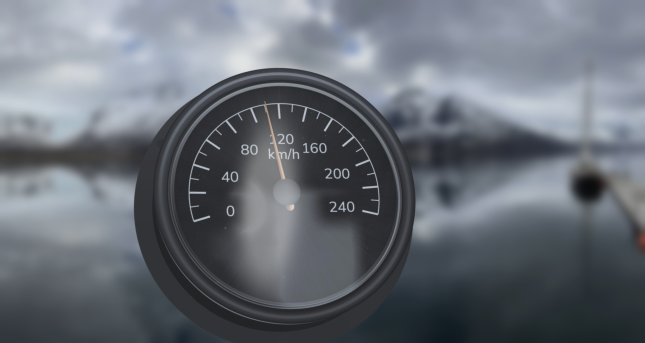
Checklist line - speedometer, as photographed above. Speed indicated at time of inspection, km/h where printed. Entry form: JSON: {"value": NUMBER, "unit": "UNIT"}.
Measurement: {"value": 110, "unit": "km/h"}
